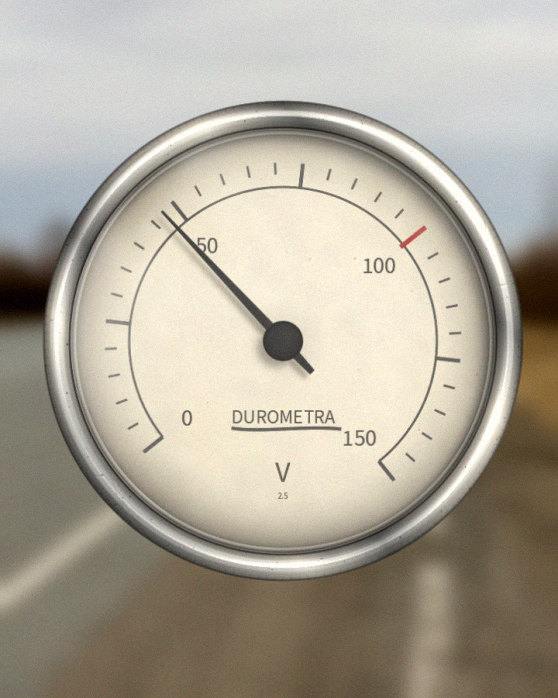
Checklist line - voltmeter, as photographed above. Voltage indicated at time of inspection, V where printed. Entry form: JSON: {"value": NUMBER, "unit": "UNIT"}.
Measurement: {"value": 47.5, "unit": "V"}
